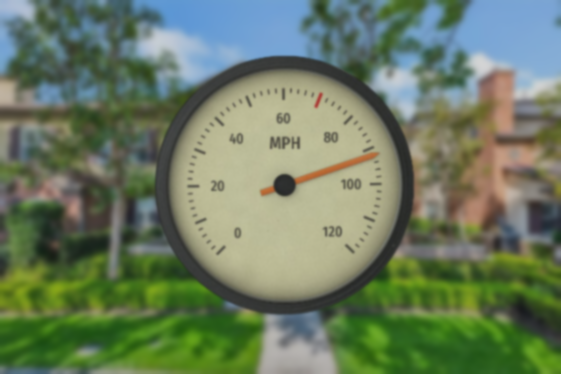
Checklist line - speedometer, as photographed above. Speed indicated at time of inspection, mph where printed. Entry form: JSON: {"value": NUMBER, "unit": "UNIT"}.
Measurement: {"value": 92, "unit": "mph"}
